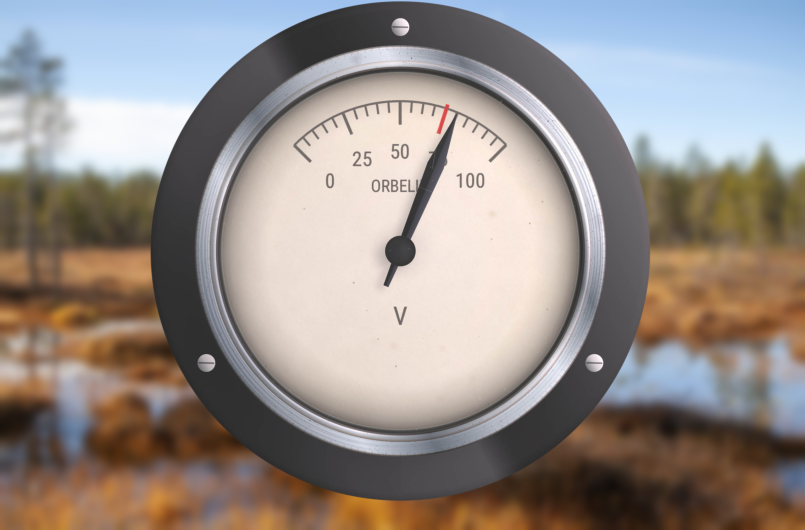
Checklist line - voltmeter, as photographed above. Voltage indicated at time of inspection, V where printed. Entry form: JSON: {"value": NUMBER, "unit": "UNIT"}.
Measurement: {"value": 75, "unit": "V"}
